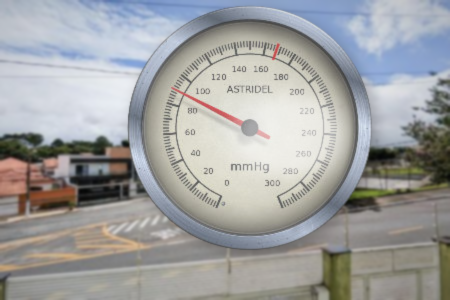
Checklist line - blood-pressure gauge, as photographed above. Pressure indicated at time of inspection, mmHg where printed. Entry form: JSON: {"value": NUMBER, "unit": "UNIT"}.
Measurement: {"value": 90, "unit": "mmHg"}
